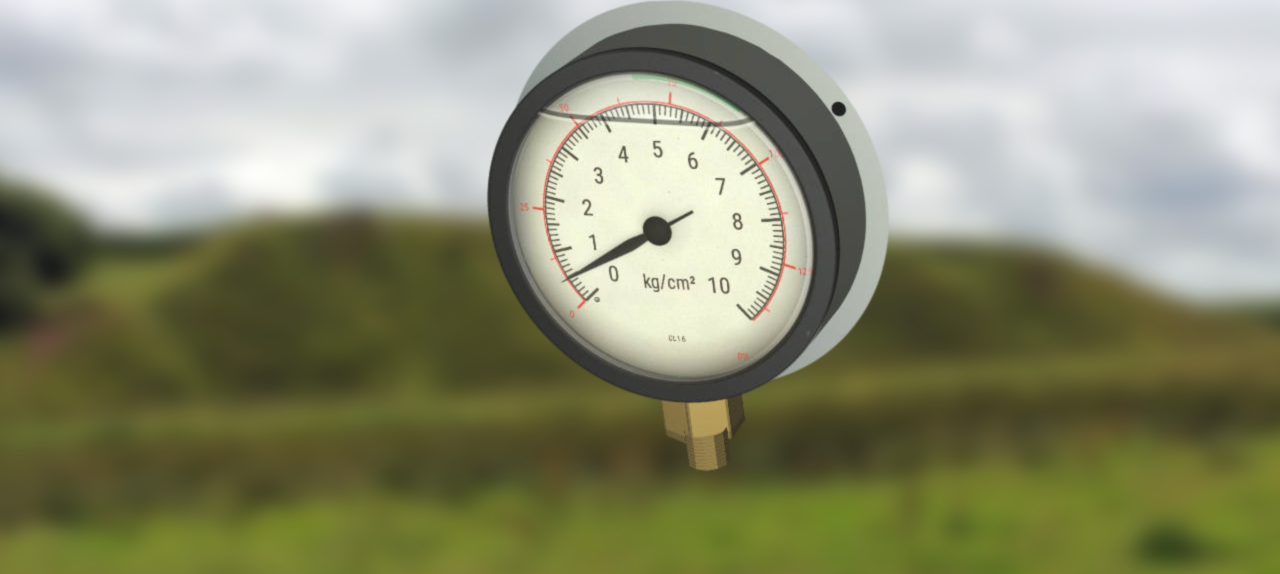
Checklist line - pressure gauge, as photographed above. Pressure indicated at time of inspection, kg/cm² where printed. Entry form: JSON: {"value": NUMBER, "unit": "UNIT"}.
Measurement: {"value": 0.5, "unit": "kg/cm²"}
